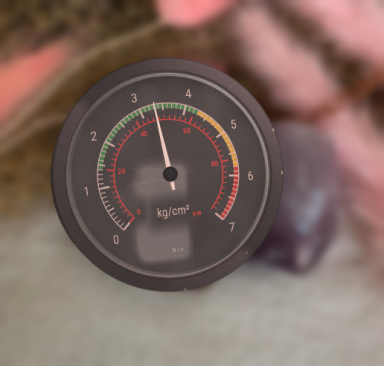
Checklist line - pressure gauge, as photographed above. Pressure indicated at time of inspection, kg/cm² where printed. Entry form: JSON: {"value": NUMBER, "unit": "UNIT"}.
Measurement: {"value": 3.3, "unit": "kg/cm²"}
